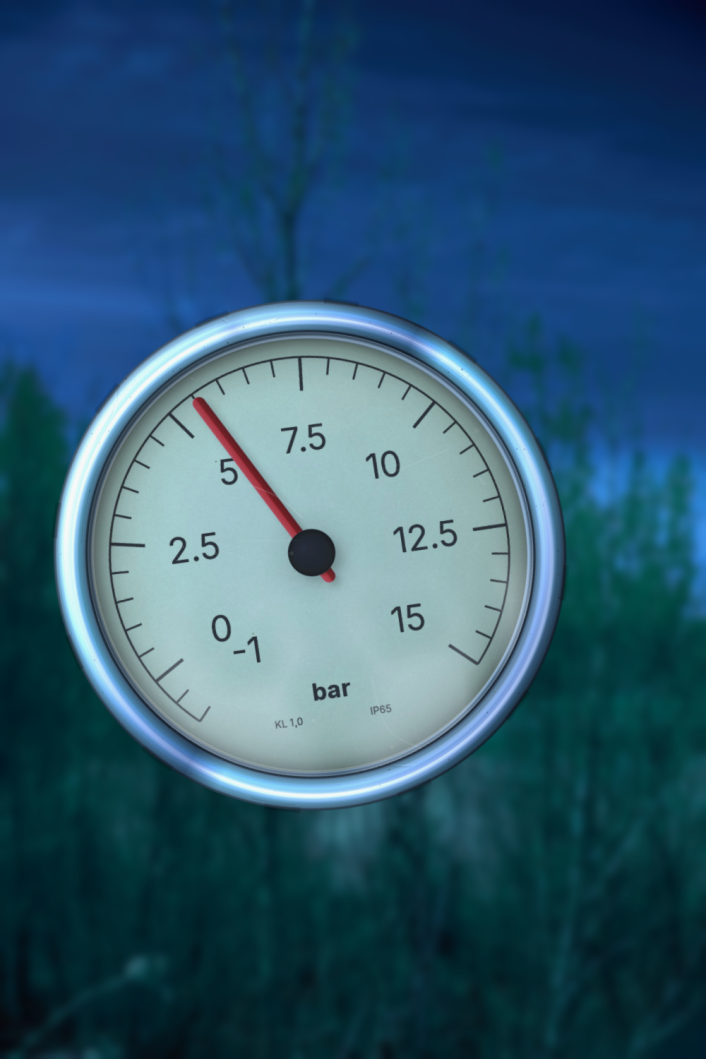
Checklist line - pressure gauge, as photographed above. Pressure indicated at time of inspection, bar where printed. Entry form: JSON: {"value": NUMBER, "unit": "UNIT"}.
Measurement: {"value": 5.5, "unit": "bar"}
